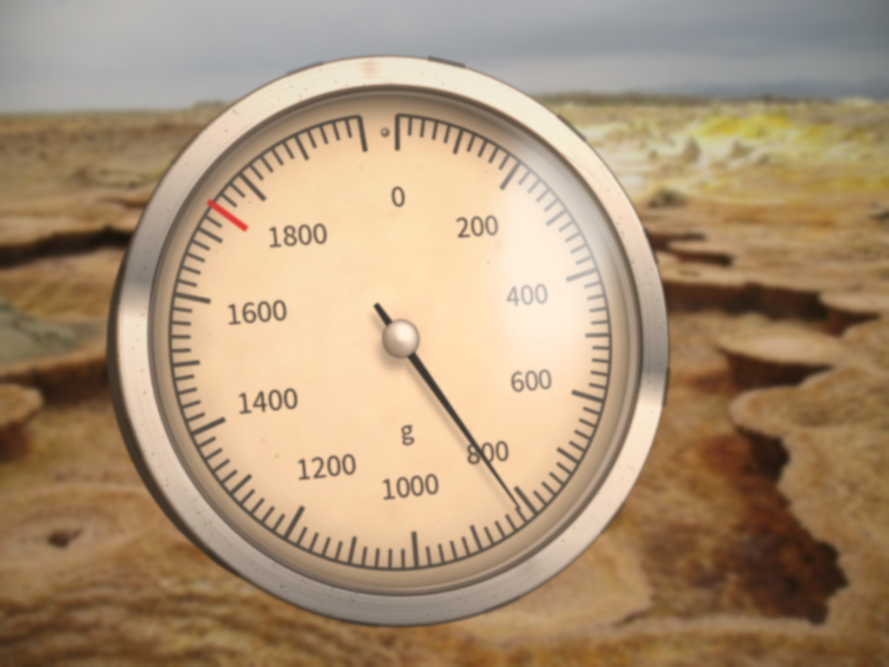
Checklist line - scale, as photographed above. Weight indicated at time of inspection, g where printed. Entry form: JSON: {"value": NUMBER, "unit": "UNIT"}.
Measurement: {"value": 820, "unit": "g"}
